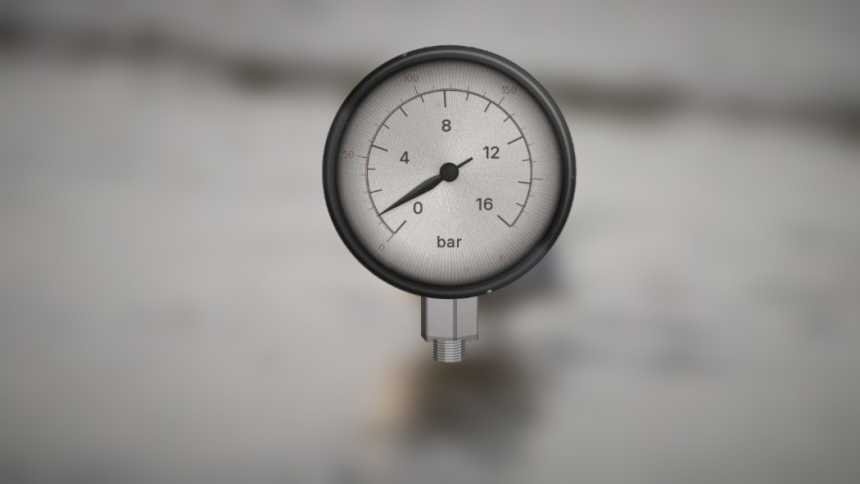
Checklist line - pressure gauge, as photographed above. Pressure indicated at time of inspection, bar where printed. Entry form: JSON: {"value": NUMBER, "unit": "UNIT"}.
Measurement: {"value": 1, "unit": "bar"}
